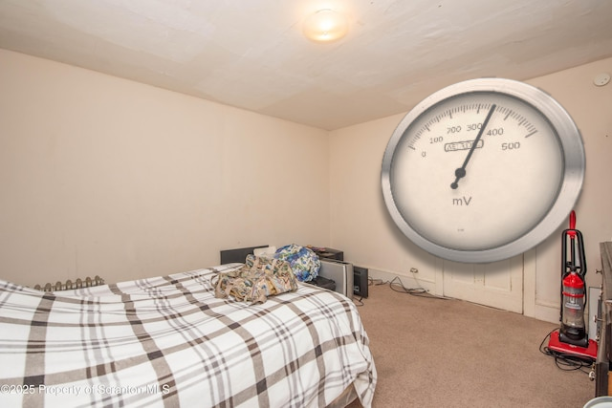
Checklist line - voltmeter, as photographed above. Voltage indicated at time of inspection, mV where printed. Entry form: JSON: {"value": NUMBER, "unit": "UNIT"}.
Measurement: {"value": 350, "unit": "mV"}
